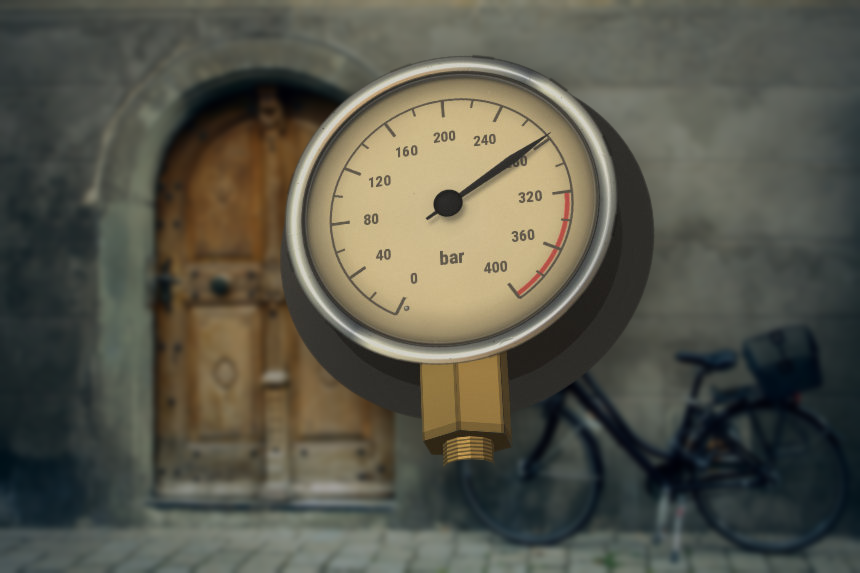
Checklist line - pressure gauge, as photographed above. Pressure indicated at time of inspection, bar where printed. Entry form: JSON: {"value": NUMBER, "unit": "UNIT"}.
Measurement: {"value": 280, "unit": "bar"}
